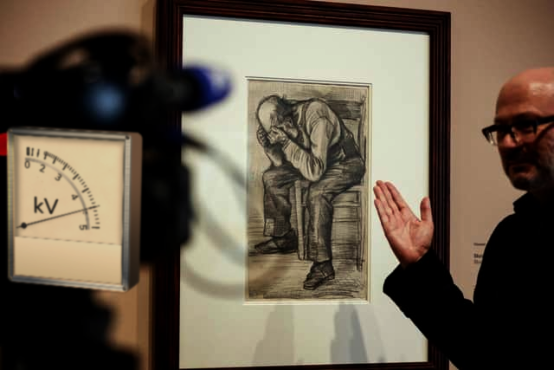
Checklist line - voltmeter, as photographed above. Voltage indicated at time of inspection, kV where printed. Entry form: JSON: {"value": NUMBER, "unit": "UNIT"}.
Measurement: {"value": 4.5, "unit": "kV"}
